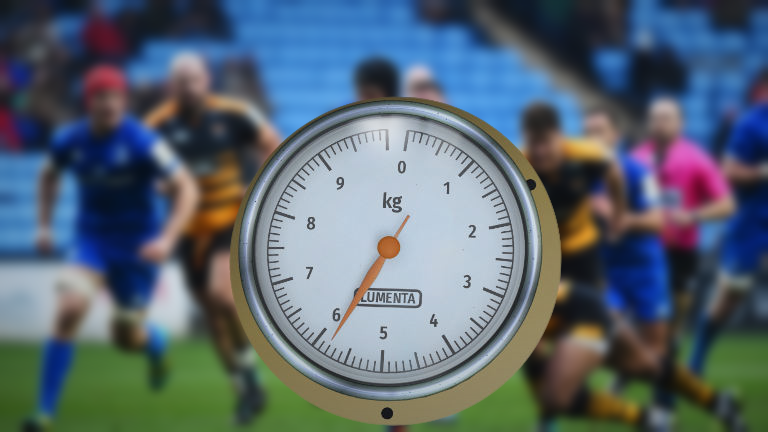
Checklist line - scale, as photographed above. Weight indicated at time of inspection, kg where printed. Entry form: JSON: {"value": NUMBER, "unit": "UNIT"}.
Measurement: {"value": 5.8, "unit": "kg"}
